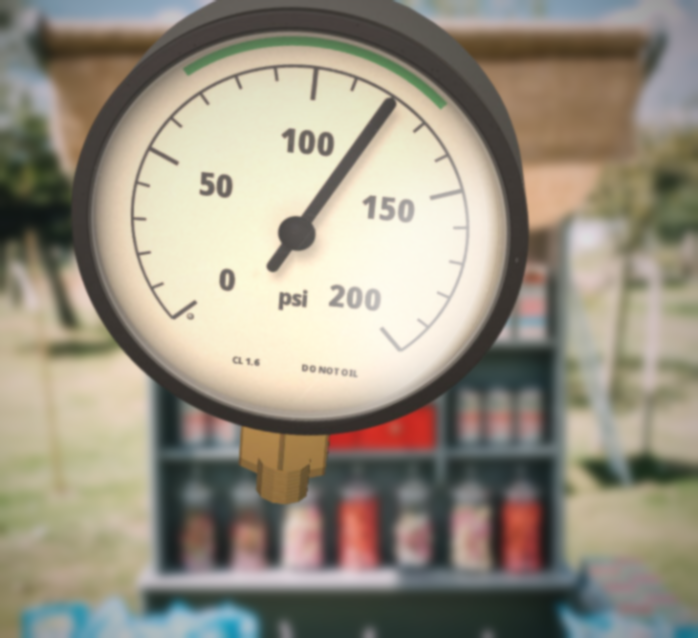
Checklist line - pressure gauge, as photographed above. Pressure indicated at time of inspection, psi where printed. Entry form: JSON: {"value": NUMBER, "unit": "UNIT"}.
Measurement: {"value": 120, "unit": "psi"}
